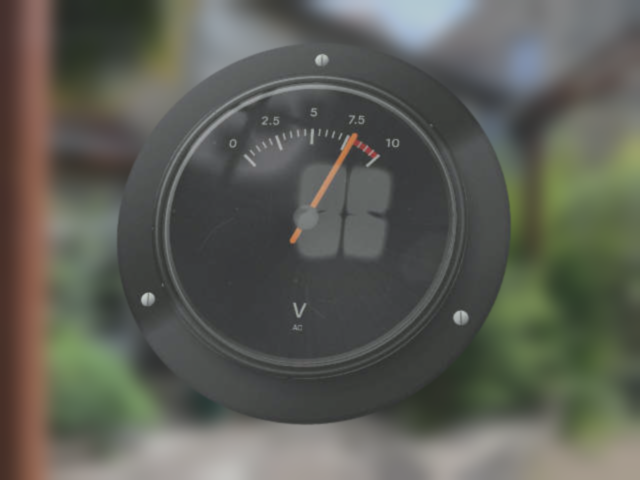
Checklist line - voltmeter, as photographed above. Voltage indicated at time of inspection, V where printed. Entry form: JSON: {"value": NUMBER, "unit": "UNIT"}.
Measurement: {"value": 8, "unit": "V"}
